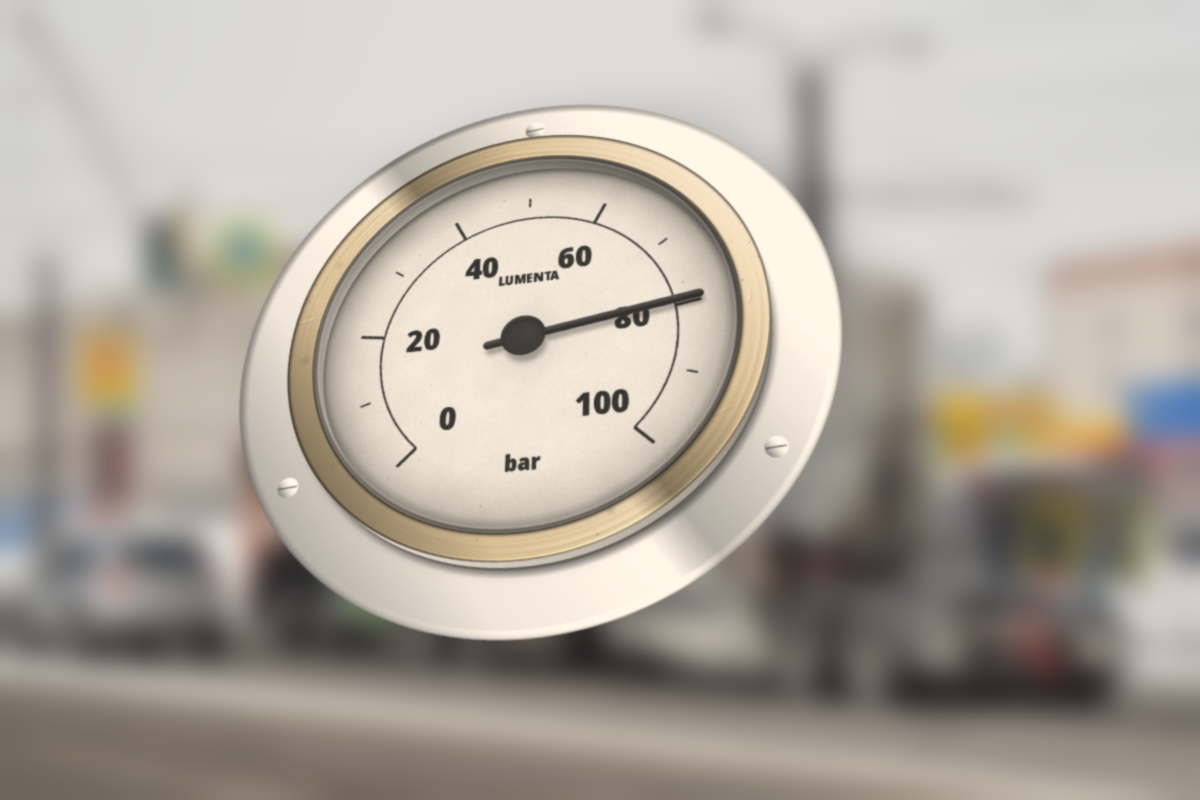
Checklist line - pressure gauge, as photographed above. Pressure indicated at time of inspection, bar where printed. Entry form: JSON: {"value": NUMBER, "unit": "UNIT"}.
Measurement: {"value": 80, "unit": "bar"}
